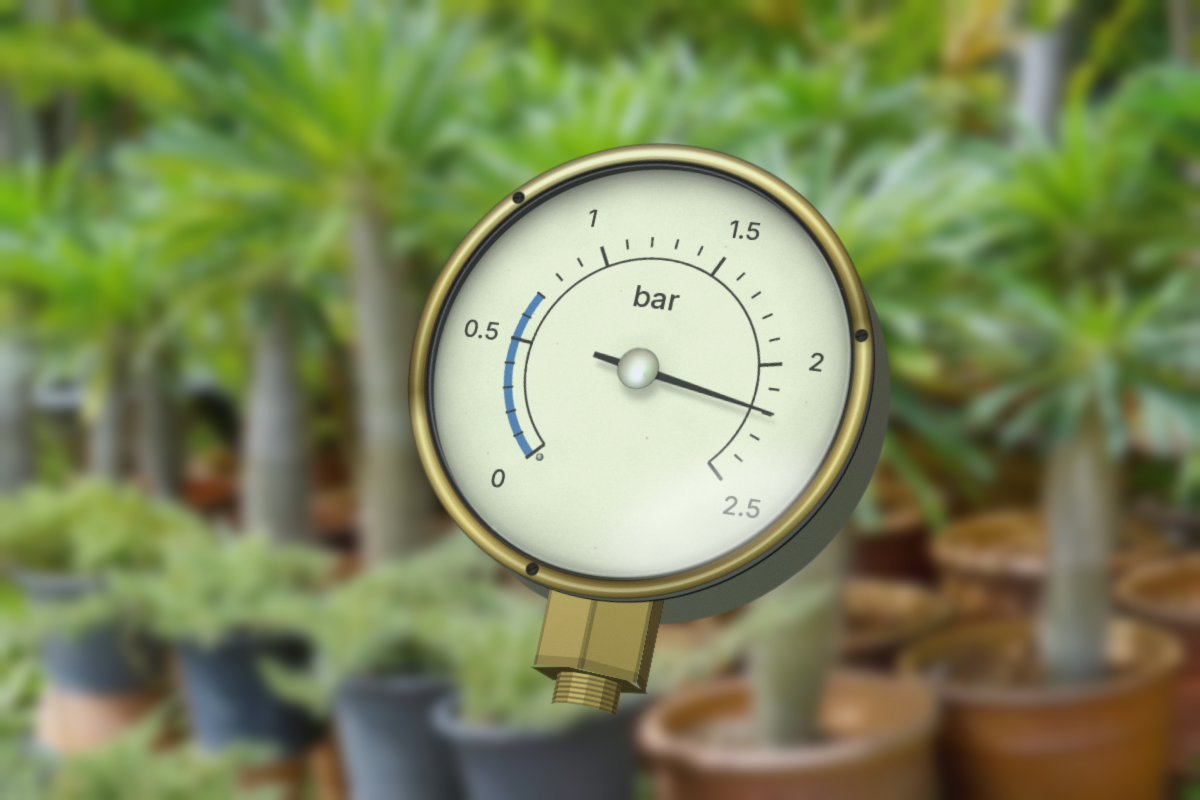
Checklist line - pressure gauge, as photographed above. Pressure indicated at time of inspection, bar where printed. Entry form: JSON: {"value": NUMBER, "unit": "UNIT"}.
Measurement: {"value": 2.2, "unit": "bar"}
